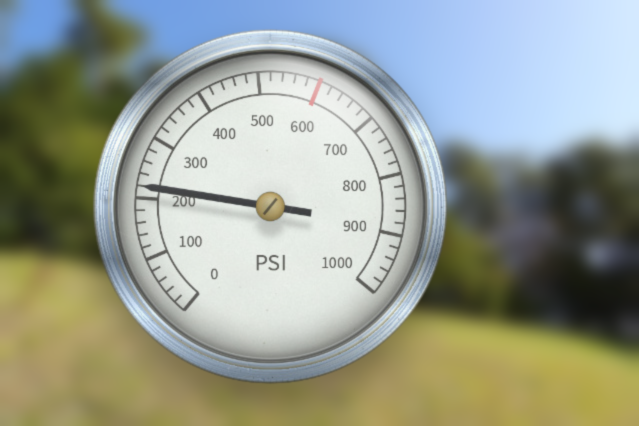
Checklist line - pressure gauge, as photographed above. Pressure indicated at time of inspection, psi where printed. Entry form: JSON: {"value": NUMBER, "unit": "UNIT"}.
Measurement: {"value": 220, "unit": "psi"}
